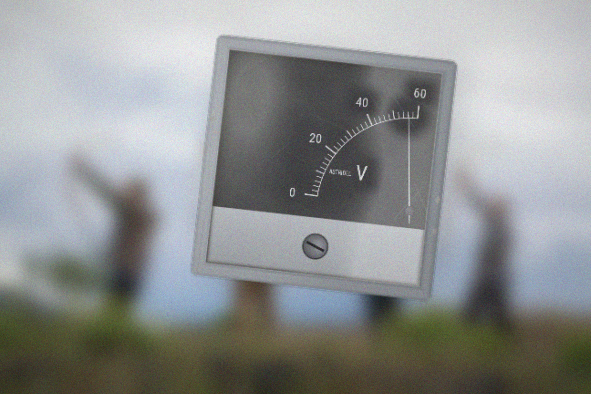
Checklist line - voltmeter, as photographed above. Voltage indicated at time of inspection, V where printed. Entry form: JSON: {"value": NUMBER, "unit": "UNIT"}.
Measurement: {"value": 56, "unit": "V"}
